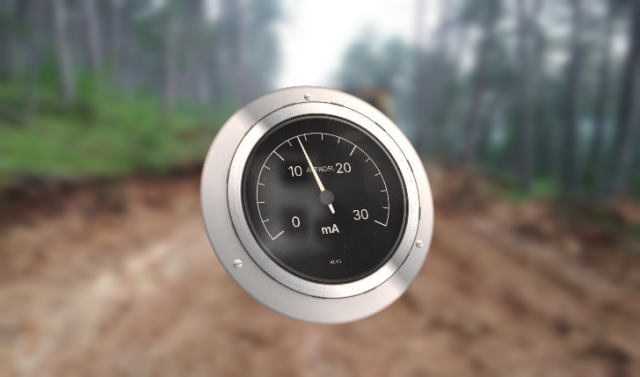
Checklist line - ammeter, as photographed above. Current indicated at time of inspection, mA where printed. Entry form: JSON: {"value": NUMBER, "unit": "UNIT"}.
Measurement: {"value": 13, "unit": "mA"}
